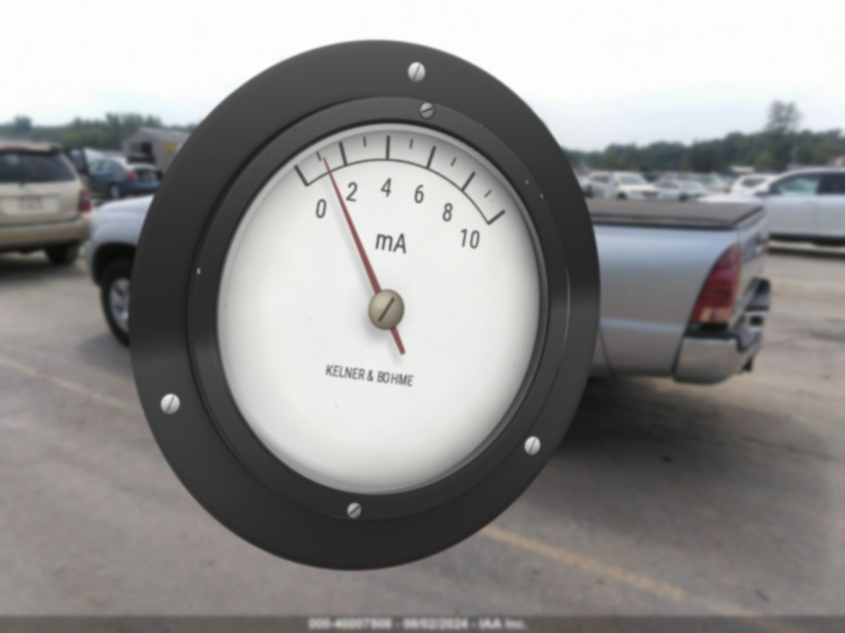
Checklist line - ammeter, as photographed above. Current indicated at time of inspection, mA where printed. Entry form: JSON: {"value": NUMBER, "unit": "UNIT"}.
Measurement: {"value": 1, "unit": "mA"}
